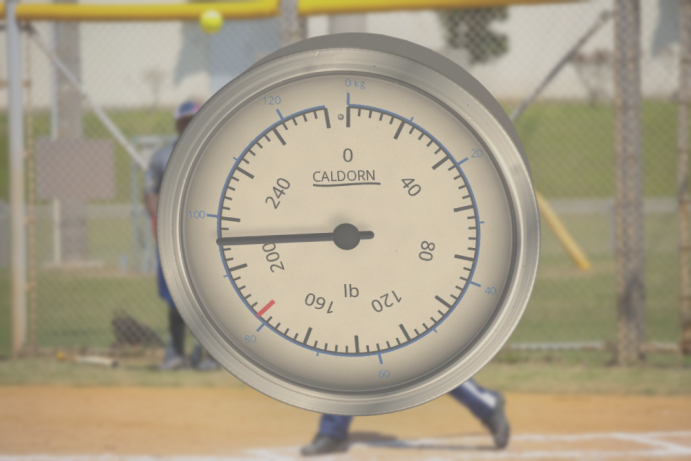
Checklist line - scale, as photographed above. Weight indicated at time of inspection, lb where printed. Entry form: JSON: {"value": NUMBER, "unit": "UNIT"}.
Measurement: {"value": 212, "unit": "lb"}
